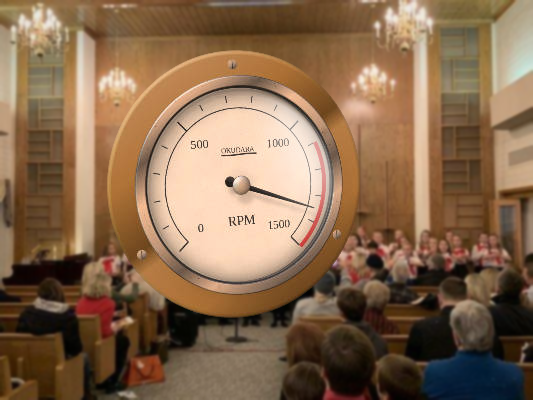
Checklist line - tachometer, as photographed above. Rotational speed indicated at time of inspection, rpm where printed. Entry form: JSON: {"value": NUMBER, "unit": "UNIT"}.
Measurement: {"value": 1350, "unit": "rpm"}
